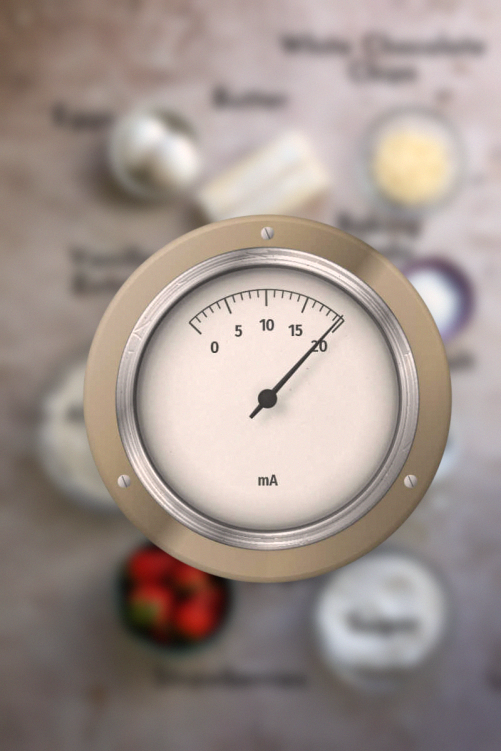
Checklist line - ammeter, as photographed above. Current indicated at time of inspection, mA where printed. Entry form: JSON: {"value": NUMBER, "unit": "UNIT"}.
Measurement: {"value": 19.5, "unit": "mA"}
